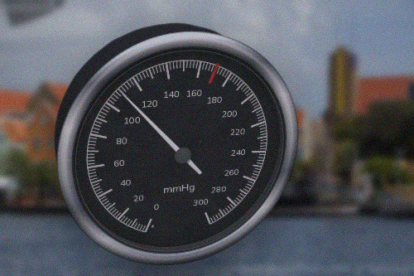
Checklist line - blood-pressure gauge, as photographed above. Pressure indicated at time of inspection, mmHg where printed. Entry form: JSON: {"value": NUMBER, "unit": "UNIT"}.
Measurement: {"value": 110, "unit": "mmHg"}
